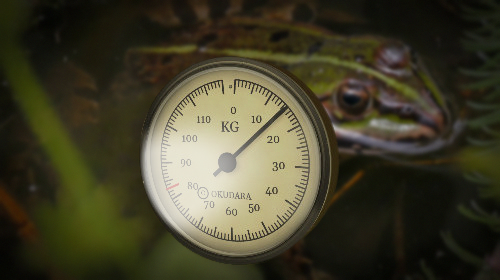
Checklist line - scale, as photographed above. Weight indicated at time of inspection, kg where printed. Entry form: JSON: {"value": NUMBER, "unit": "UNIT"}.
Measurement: {"value": 15, "unit": "kg"}
